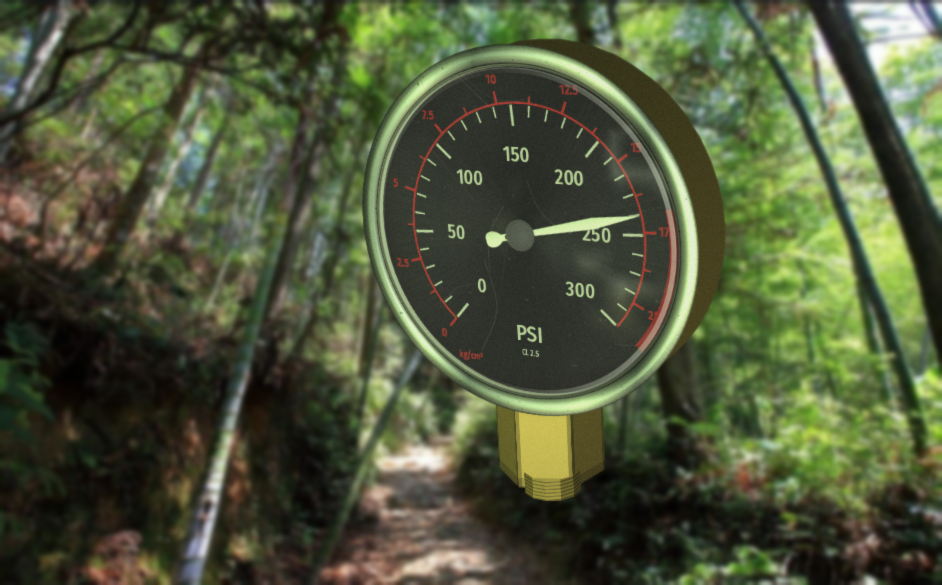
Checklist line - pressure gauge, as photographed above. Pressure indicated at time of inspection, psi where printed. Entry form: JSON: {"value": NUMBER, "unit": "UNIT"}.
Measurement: {"value": 240, "unit": "psi"}
